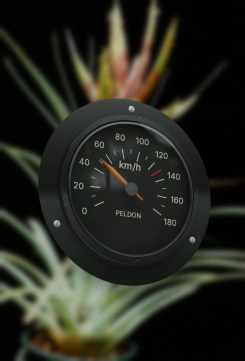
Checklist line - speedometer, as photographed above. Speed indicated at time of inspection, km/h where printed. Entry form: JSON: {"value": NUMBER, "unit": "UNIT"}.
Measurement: {"value": 50, "unit": "km/h"}
